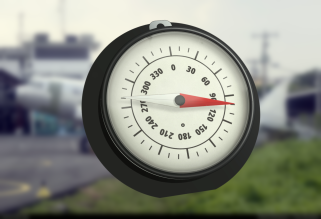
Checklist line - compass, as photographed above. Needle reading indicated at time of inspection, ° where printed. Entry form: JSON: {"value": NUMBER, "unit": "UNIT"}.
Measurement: {"value": 100, "unit": "°"}
